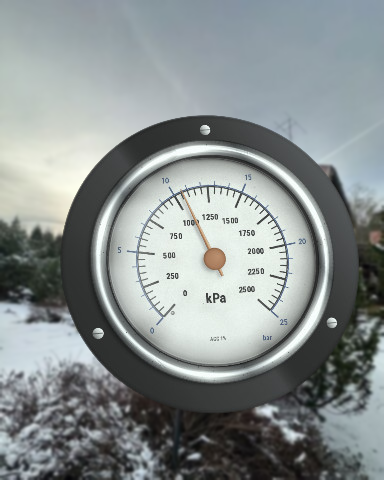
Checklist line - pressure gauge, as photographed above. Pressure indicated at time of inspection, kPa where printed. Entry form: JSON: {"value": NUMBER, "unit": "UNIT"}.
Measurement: {"value": 1050, "unit": "kPa"}
